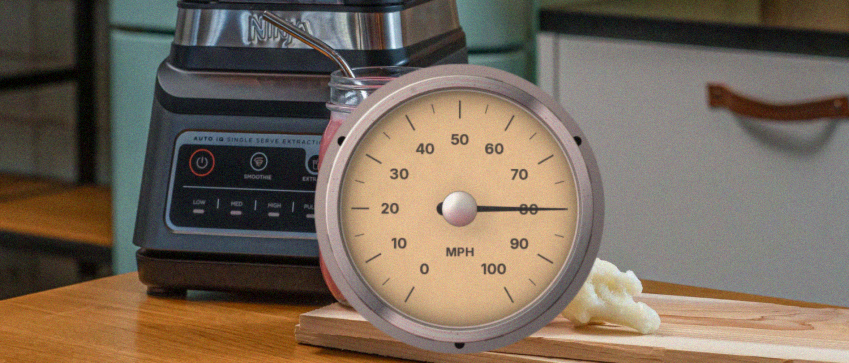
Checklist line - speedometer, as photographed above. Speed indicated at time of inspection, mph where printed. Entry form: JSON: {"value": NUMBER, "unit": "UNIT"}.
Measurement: {"value": 80, "unit": "mph"}
